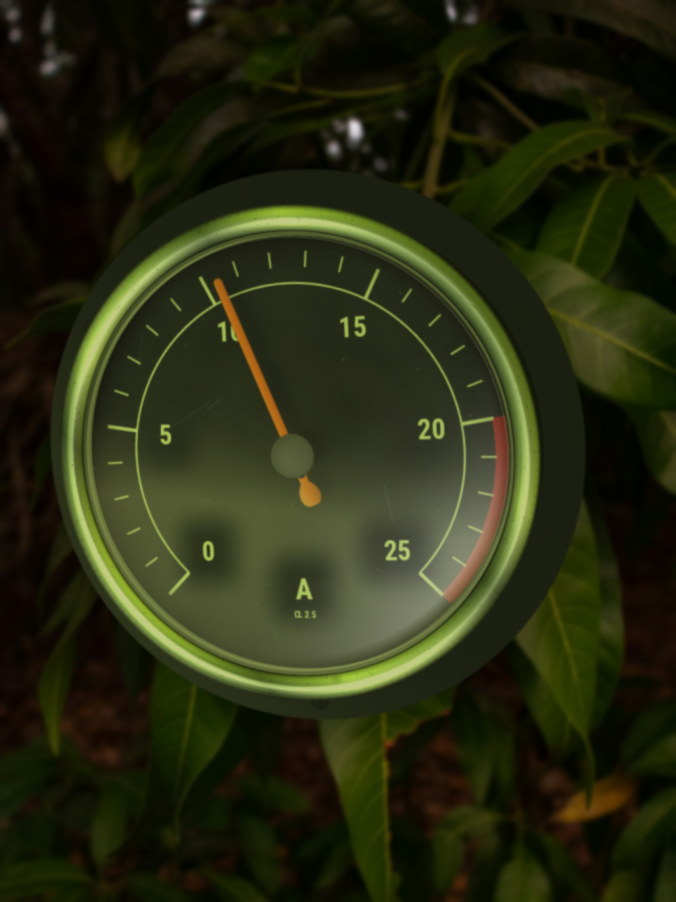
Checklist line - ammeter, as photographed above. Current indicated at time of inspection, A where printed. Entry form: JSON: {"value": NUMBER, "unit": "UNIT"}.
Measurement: {"value": 10.5, "unit": "A"}
